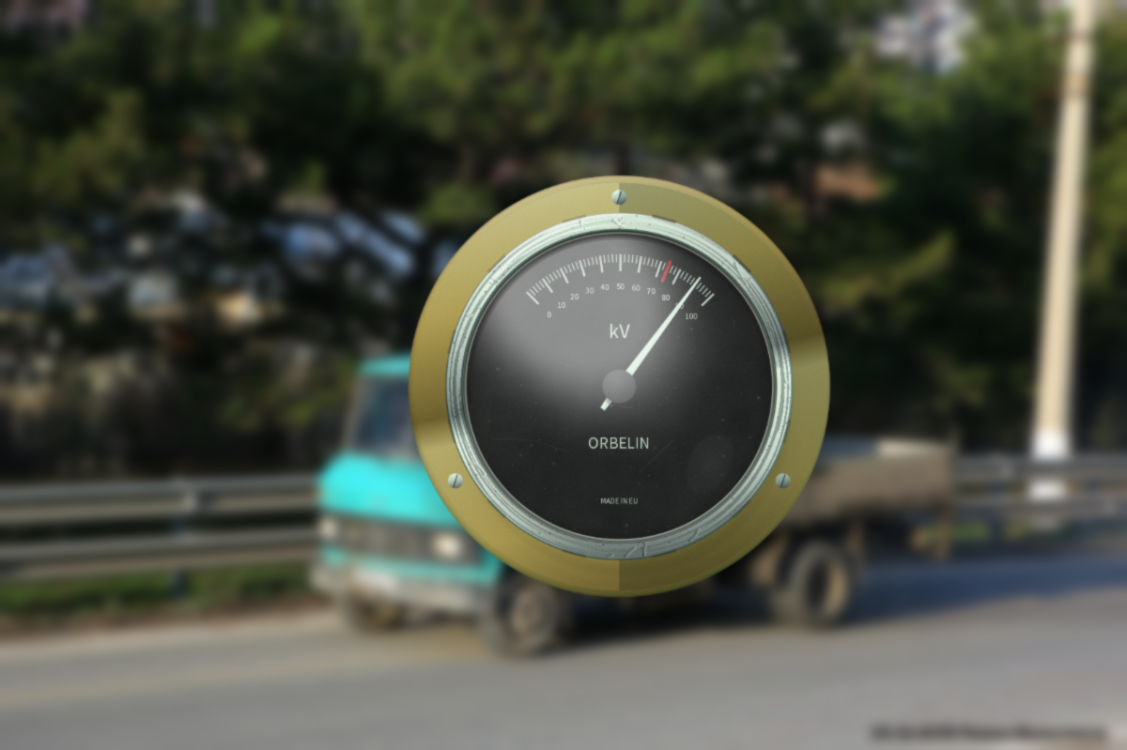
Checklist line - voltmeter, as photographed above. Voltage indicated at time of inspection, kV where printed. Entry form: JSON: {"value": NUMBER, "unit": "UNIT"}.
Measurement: {"value": 90, "unit": "kV"}
